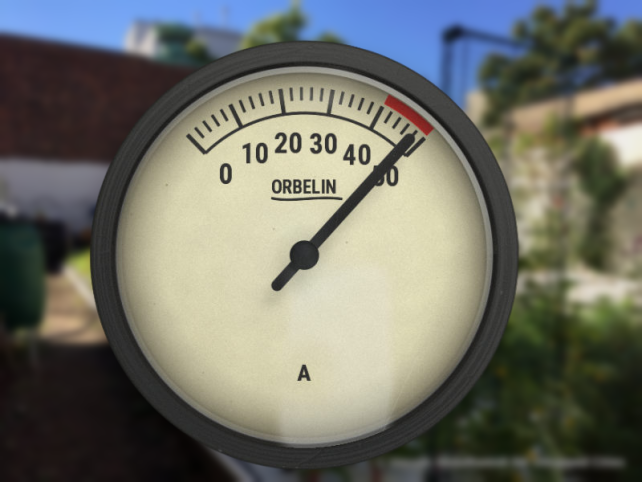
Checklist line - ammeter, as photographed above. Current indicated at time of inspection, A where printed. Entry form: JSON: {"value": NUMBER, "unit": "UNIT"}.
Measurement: {"value": 48, "unit": "A"}
